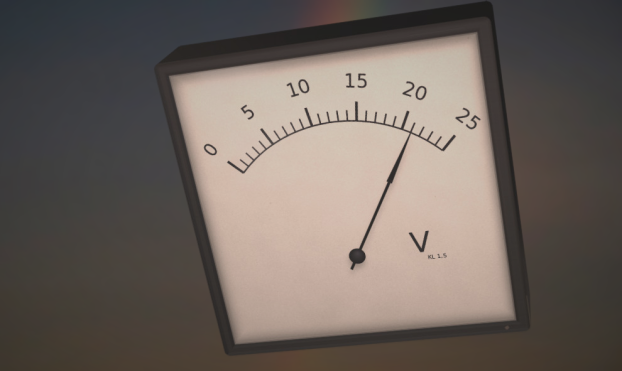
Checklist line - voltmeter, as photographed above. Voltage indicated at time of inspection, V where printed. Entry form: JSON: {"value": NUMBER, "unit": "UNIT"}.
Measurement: {"value": 21, "unit": "V"}
